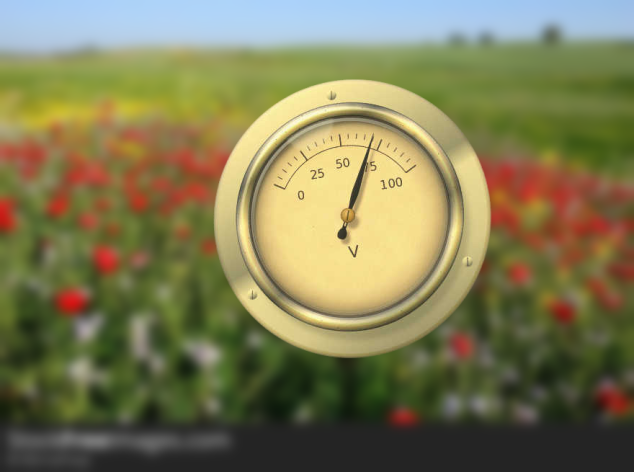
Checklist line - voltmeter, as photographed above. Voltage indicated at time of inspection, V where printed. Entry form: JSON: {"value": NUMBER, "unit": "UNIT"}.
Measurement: {"value": 70, "unit": "V"}
